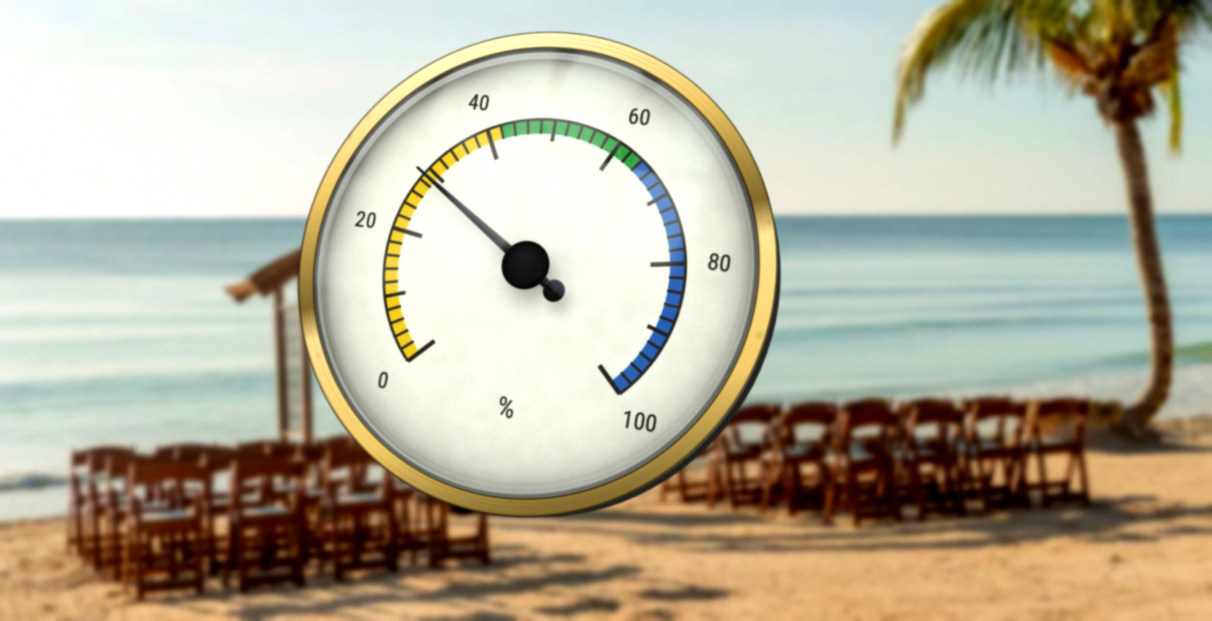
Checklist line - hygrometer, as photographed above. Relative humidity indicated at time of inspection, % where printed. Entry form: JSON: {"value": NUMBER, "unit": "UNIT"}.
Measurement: {"value": 29, "unit": "%"}
